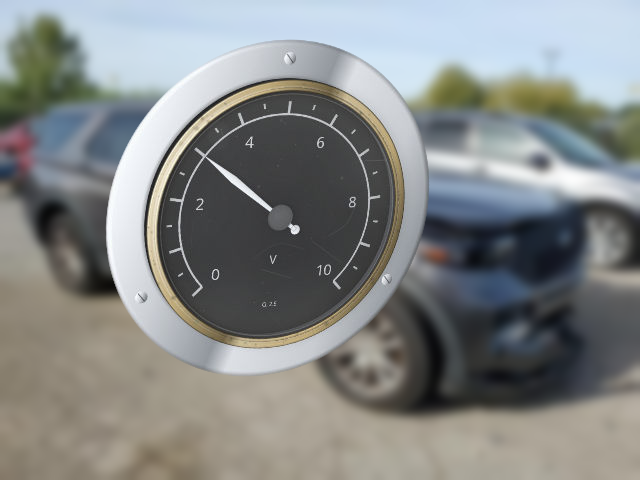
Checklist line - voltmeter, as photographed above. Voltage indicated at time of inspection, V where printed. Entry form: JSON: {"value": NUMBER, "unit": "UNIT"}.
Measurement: {"value": 3, "unit": "V"}
